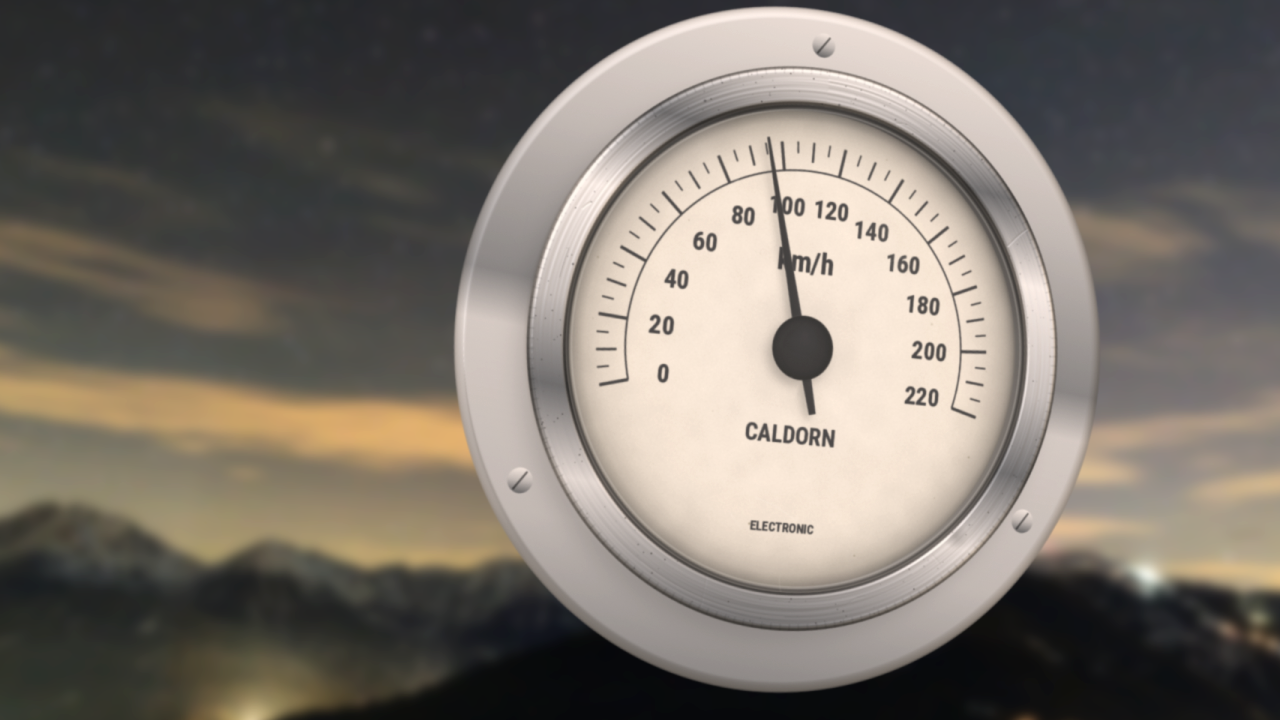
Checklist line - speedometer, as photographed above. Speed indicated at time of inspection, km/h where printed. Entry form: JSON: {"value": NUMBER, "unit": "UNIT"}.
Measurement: {"value": 95, "unit": "km/h"}
